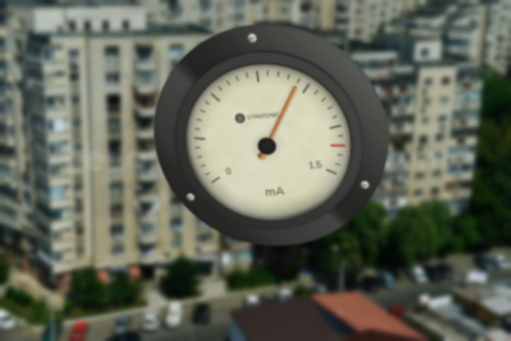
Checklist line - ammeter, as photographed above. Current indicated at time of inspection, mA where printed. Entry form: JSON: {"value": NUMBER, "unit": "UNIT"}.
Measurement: {"value": 0.95, "unit": "mA"}
